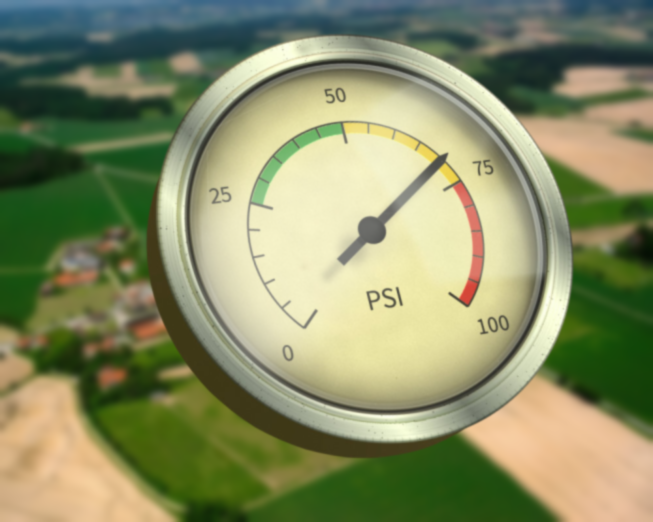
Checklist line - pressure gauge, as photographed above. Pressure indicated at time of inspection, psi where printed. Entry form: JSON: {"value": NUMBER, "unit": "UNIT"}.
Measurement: {"value": 70, "unit": "psi"}
